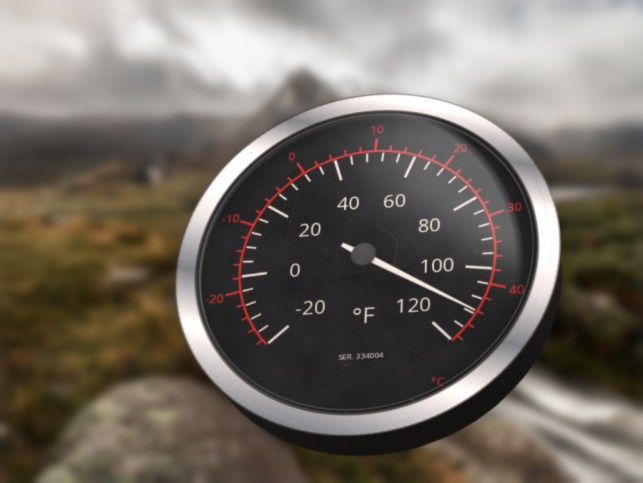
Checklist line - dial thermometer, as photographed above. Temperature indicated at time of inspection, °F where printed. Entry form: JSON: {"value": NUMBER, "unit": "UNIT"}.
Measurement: {"value": 112, "unit": "°F"}
